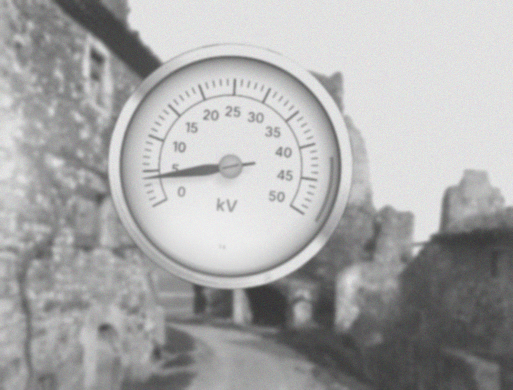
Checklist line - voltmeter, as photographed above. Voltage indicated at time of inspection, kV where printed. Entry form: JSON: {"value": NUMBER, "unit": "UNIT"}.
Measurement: {"value": 4, "unit": "kV"}
